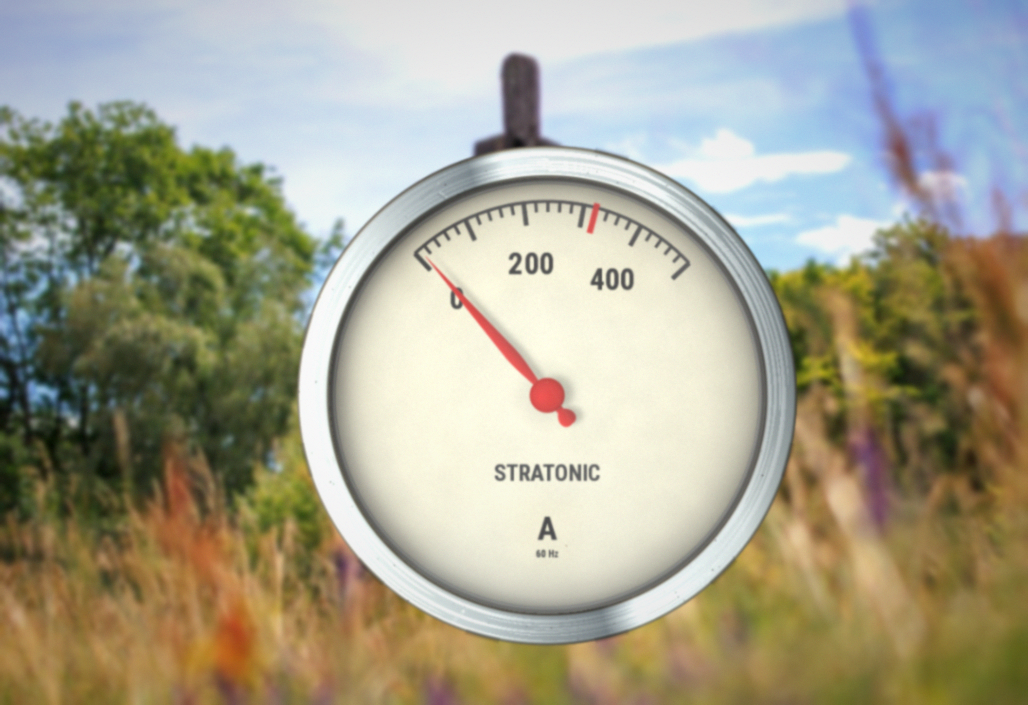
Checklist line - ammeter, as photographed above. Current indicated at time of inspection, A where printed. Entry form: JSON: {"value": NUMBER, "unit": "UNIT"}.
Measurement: {"value": 10, "unit": "A"}
